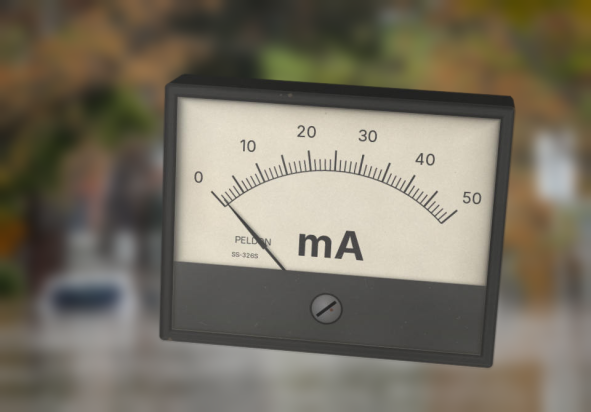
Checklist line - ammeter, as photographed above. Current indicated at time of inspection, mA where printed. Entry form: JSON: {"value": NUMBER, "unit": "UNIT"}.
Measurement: {"value": 1, "unit": "mA"}
